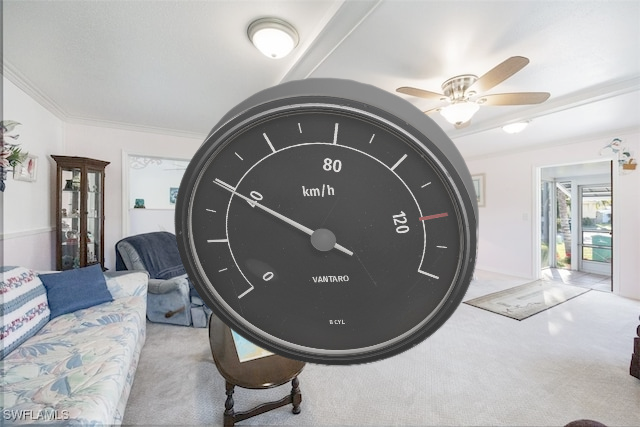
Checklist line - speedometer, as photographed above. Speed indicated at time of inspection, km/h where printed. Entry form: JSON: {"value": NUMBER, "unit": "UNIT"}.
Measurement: {"value": 40, "unit": "km/h"}
